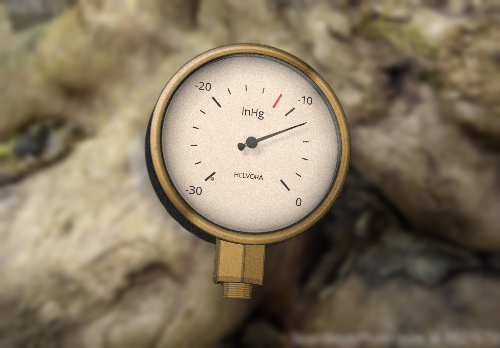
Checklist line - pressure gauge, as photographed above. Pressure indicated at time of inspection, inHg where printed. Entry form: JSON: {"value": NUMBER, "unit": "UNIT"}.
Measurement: {"value": -8, "unit": "inHg"}
